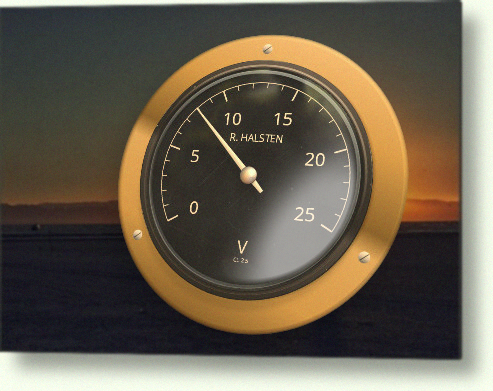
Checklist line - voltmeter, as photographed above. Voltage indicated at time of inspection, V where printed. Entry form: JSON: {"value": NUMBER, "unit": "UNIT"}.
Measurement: {"value": 8, "unit": "V"}
